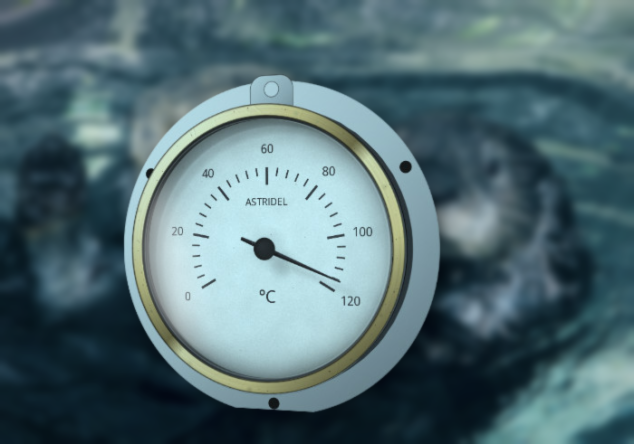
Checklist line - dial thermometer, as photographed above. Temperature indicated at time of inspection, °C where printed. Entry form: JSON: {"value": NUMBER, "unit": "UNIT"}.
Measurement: {"value": 116, "unit": "°C"}
